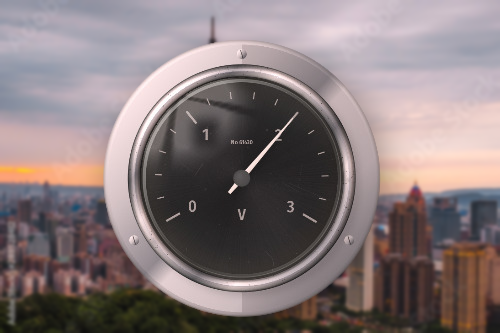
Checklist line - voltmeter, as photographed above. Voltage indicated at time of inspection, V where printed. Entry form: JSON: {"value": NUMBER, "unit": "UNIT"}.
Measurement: {"value": 2, "unit": "V"}
